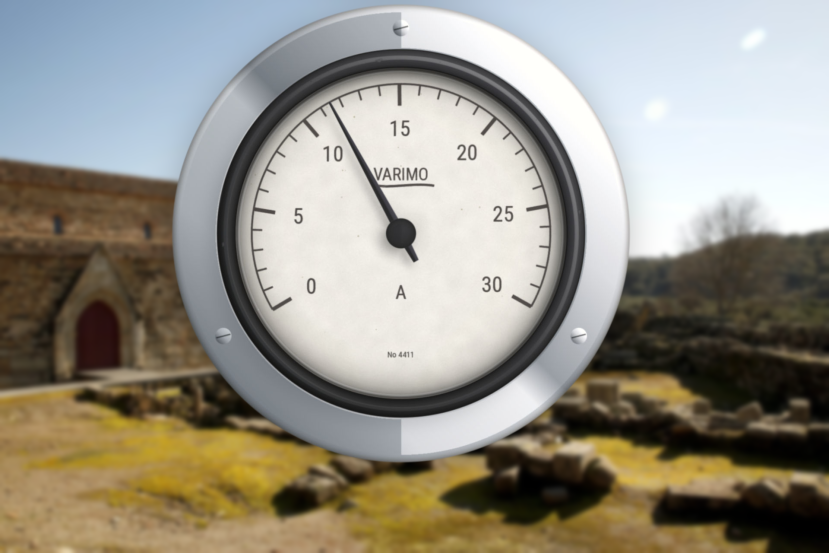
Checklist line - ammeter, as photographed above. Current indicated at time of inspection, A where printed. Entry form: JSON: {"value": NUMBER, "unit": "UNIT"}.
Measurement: {"value": 11.5, "unit": "A"}
